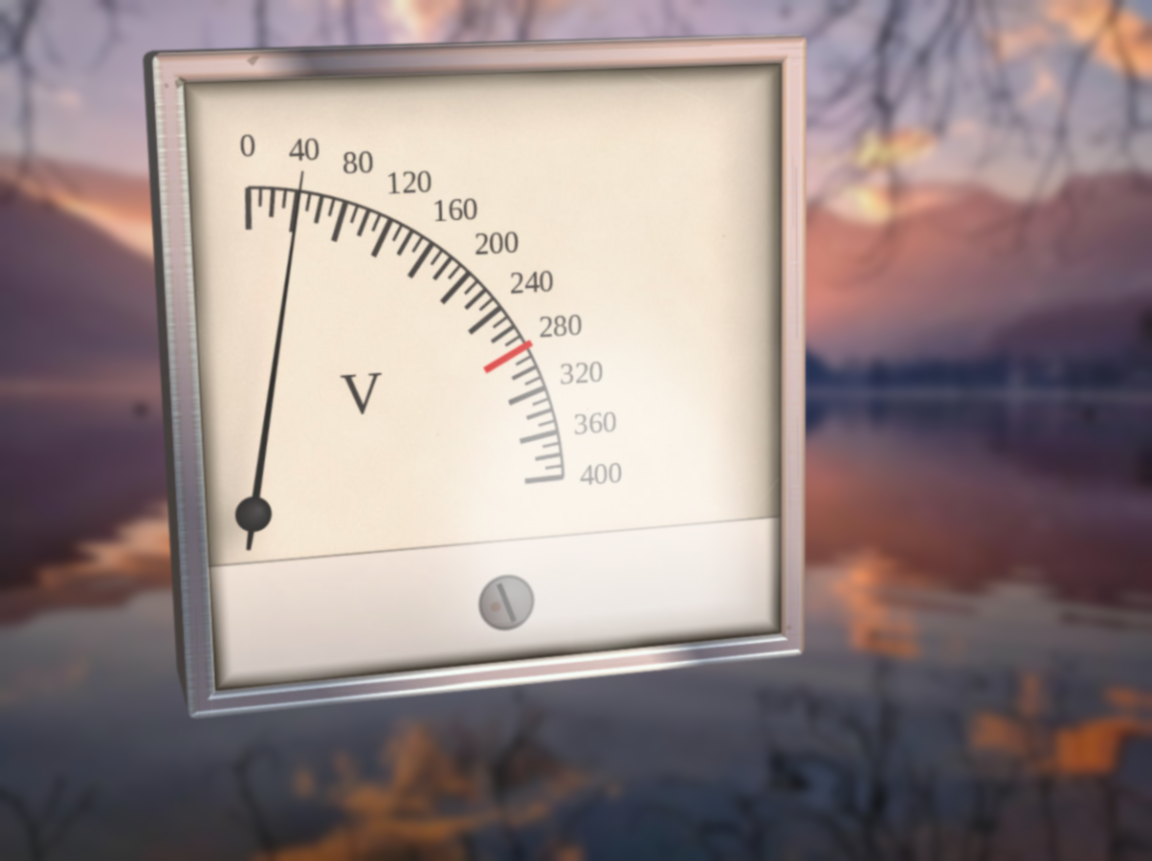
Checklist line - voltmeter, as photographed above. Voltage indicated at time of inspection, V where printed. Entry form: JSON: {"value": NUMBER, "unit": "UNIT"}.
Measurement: {"value": 40, "unit": "V"}
